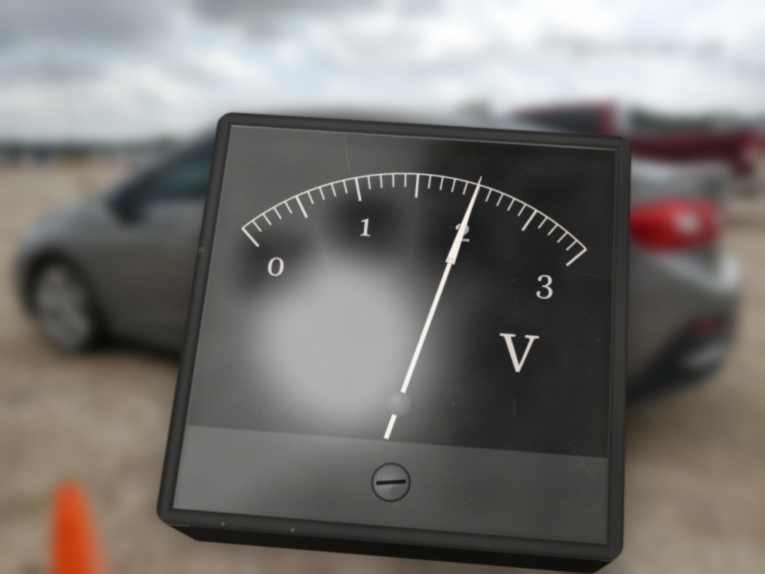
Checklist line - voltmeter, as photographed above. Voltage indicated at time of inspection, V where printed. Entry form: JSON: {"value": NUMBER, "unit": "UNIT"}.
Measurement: {"value": 2, "unit": "V"}
